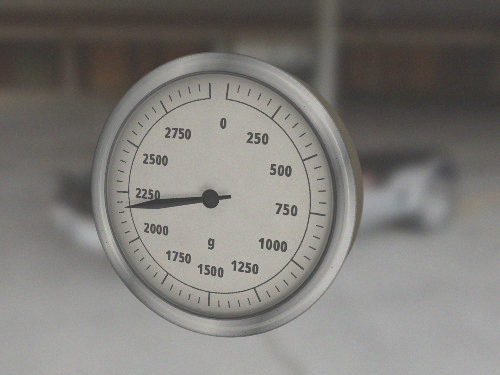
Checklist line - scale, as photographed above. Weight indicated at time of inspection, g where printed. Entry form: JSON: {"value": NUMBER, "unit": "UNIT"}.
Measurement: {"value": 2175, "unit": "g"}
